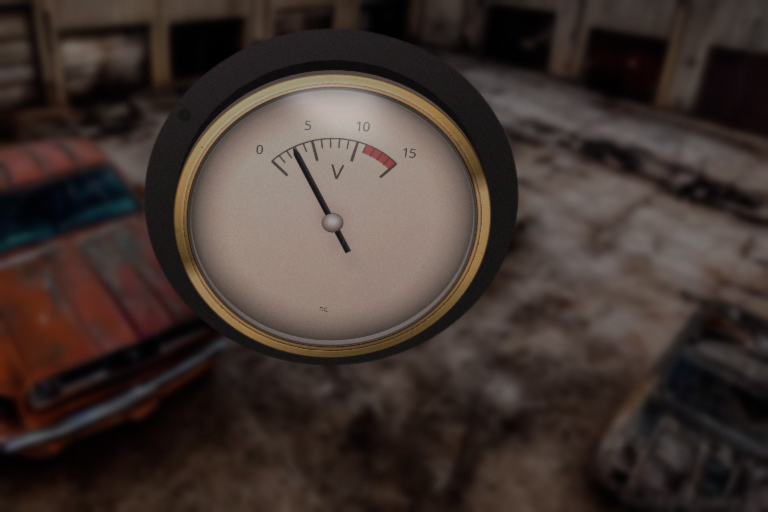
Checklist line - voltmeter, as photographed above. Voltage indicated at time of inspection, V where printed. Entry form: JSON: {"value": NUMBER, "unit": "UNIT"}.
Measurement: {"value": 3, "unit": "V"}
